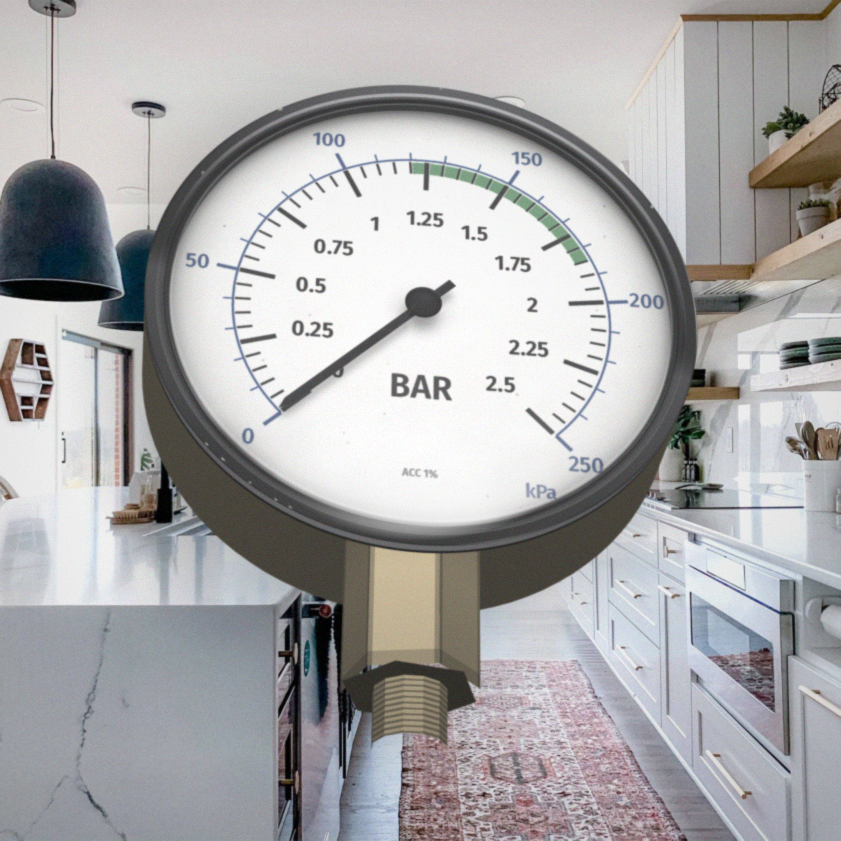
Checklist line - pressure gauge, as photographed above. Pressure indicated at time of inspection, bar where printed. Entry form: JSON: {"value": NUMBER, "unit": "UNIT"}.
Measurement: {"value": 0, "unit": "bar"}
